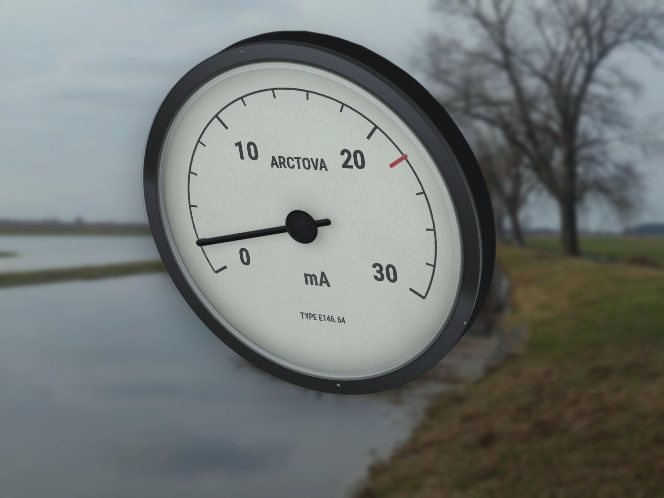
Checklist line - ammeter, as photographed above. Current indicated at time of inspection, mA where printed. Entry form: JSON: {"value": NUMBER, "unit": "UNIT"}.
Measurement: {"value": 2, "unit": "mA"}
